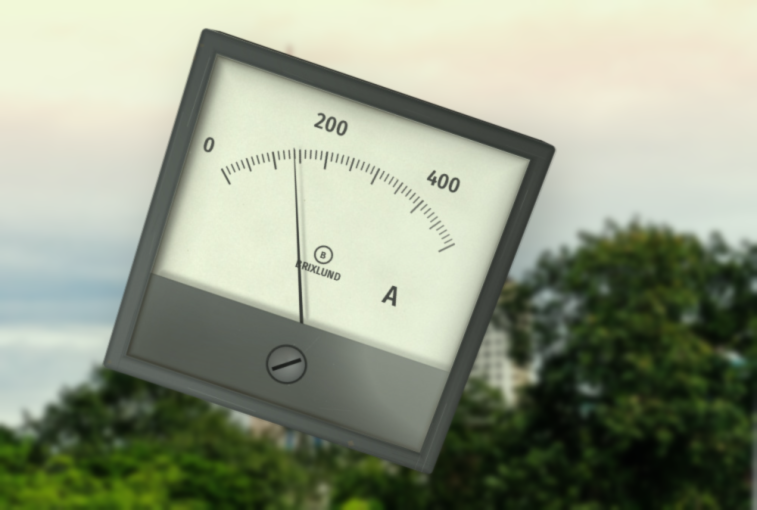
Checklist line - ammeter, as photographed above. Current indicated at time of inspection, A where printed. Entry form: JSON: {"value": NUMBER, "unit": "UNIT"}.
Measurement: {"value": 140, "unit": "A"}
